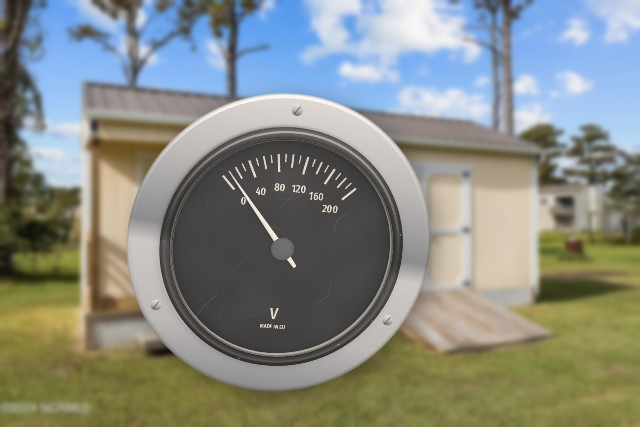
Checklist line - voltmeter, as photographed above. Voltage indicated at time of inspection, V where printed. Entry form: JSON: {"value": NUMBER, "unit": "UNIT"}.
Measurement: {"value": 10, "unit": "V"}
